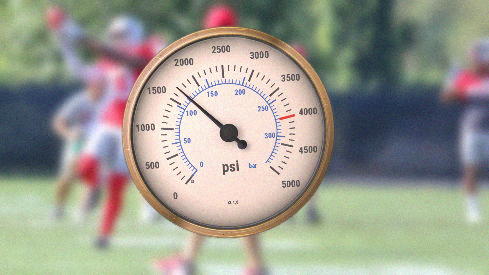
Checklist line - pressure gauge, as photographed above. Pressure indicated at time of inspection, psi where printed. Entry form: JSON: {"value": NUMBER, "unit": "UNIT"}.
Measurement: {"value": 1700, "unit": "psi"}
